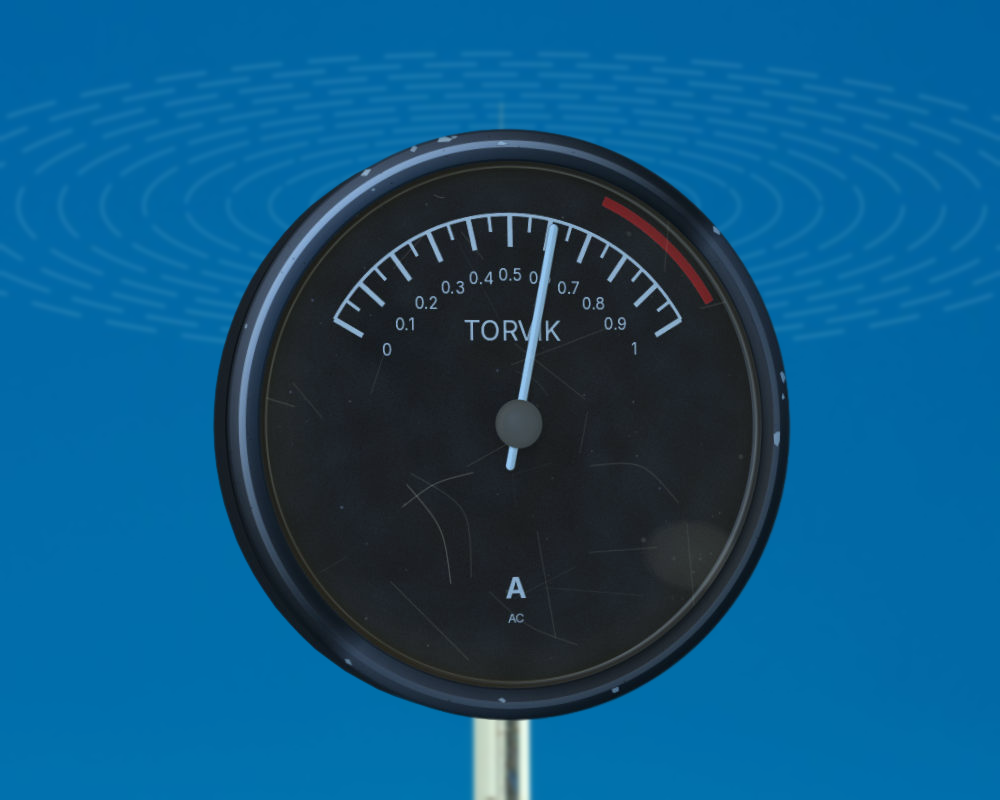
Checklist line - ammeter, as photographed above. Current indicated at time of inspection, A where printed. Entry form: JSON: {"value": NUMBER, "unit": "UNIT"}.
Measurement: {"value": 0.6, "unit": "A"}
